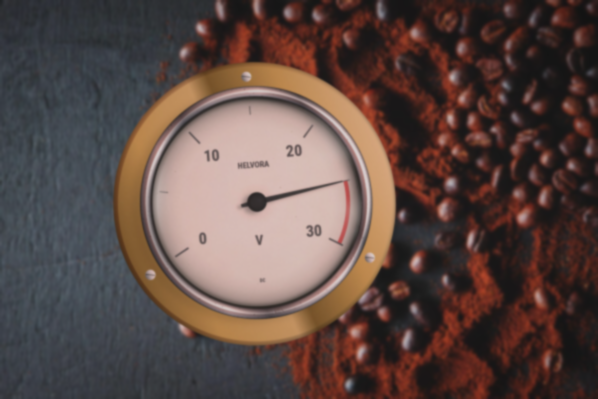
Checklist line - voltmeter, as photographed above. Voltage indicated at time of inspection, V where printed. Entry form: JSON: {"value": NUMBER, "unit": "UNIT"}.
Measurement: {"value": 25, "unit": "V"}
